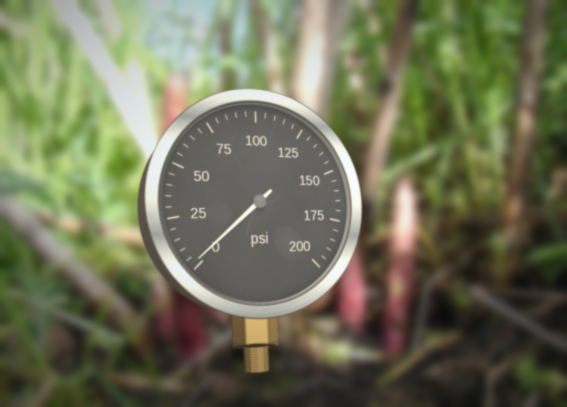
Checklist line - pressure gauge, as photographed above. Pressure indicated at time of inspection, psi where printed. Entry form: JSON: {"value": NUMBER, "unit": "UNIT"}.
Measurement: {"value": 2.5, "unit": "psi"}
